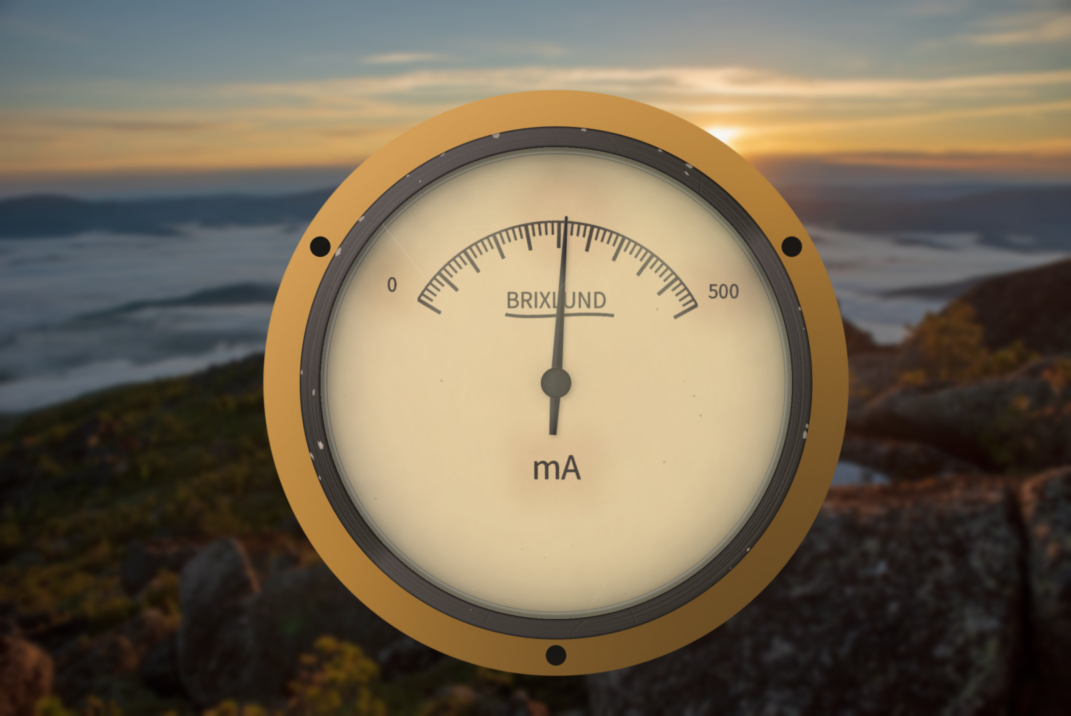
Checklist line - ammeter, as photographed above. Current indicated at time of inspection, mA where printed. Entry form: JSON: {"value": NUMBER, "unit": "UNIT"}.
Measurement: {"value": 260, "unit": "mA"}
